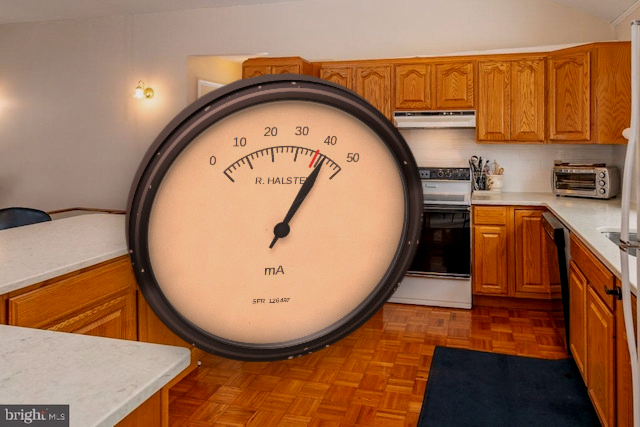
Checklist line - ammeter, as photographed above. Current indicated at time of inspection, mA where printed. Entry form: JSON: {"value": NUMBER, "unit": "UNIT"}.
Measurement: {"value": 40, "unit": "mA"}
